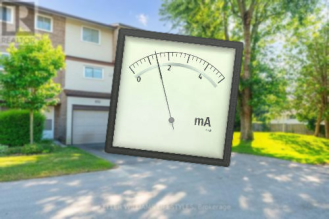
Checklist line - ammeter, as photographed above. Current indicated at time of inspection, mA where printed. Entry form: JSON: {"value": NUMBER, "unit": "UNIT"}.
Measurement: {"value": 1.4, "unit": "mA"}
